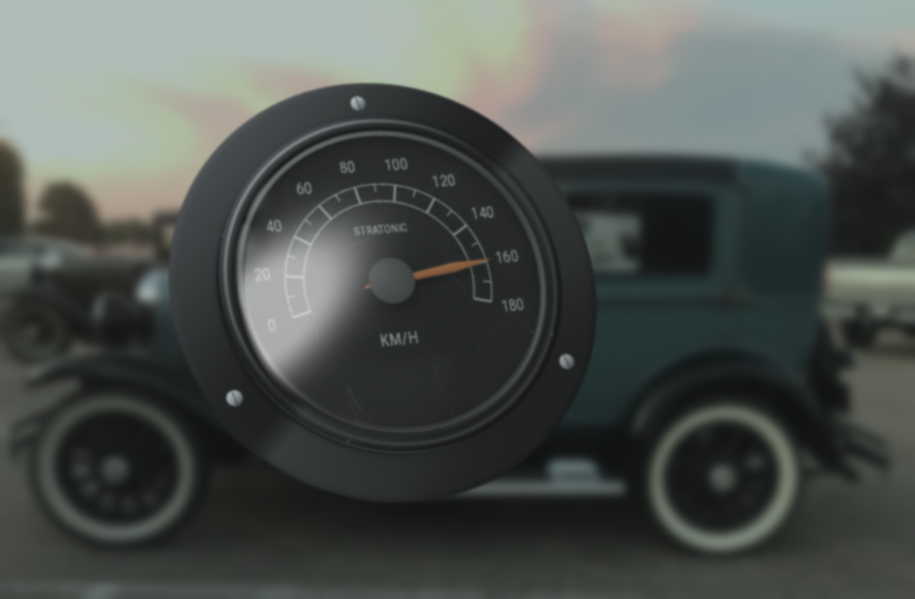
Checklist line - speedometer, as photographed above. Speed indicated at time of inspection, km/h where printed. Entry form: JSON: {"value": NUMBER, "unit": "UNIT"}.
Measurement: {"value": 160, "unit": "km/h"}
